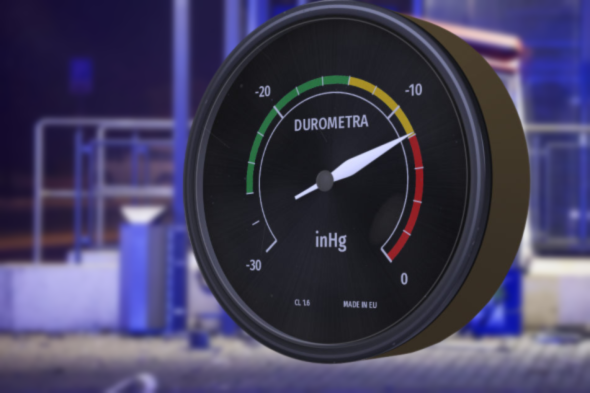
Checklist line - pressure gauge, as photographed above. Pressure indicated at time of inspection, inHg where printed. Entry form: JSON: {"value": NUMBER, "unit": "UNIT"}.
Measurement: {"value": -8, "unit": "inHg"}
